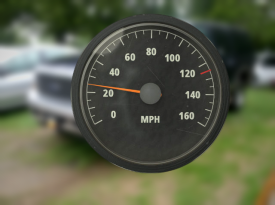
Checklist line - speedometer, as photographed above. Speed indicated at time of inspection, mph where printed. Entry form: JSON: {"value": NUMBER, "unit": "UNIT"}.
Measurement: {"value": 25, "unit": "mph"}
